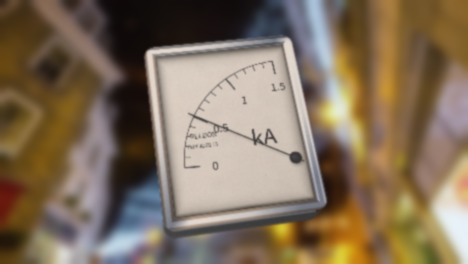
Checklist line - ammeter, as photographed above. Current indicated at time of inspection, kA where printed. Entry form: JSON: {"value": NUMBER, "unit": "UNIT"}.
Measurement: {"value": 0.5, "unit": "kA"}
